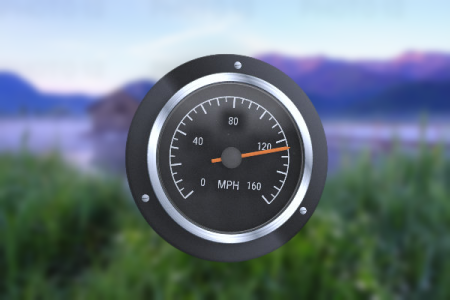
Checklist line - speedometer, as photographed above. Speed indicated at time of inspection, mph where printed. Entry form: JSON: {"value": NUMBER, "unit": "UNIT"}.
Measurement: {"value": 125, "unit": "mph"}
